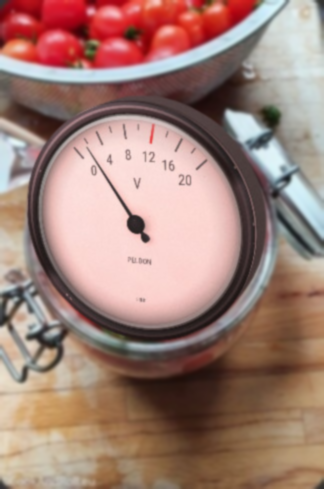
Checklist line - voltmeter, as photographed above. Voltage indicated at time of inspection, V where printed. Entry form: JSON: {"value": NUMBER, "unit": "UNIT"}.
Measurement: {"value": 2, "unit": "V"}
